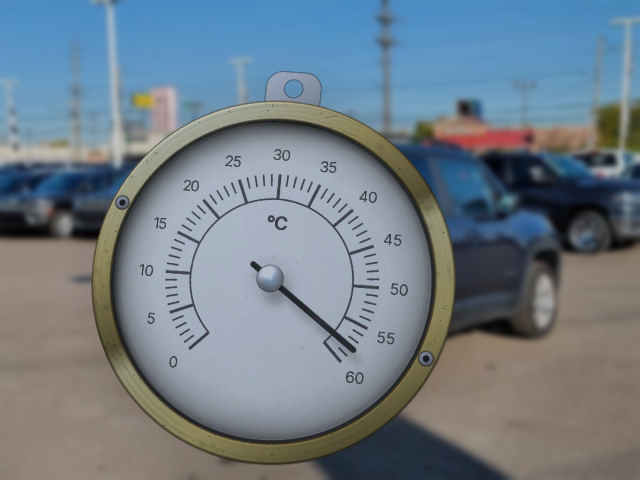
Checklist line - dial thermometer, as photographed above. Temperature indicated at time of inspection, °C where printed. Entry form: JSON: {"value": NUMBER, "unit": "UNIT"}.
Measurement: {"value": 58, "unit": "°C"}
